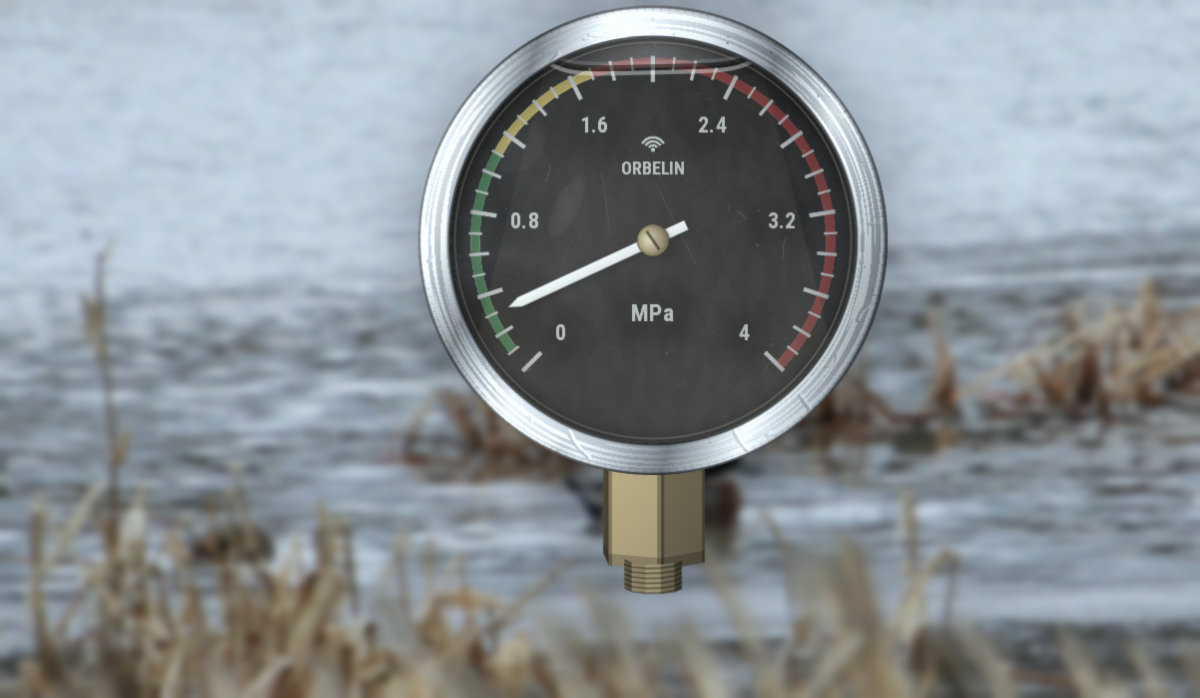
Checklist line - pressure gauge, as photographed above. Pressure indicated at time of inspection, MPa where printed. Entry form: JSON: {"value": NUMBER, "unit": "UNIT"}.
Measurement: {"value": 0.3, "unit": "MPa"}
